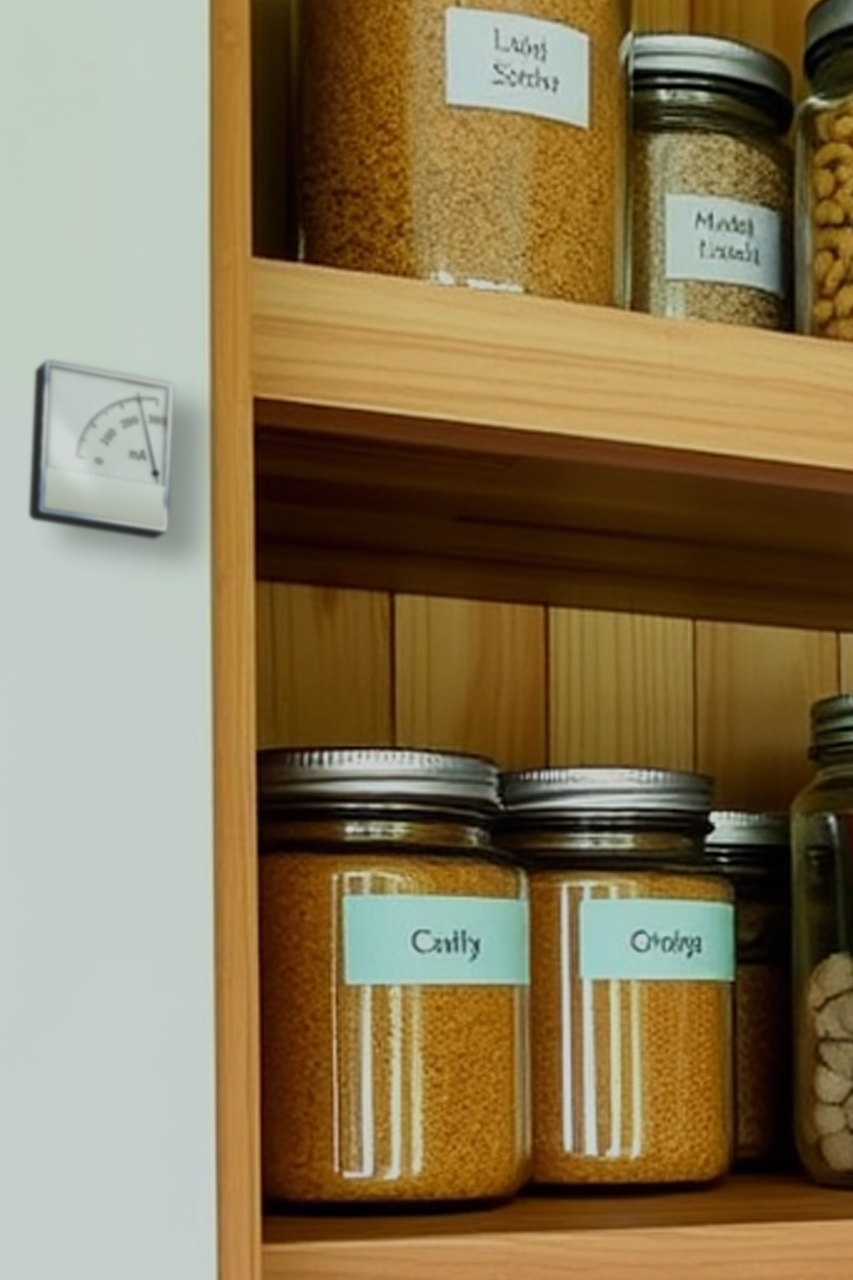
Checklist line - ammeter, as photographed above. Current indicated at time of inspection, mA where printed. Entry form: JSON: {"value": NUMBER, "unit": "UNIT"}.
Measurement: {"value": 250, "unit": "mA"}
